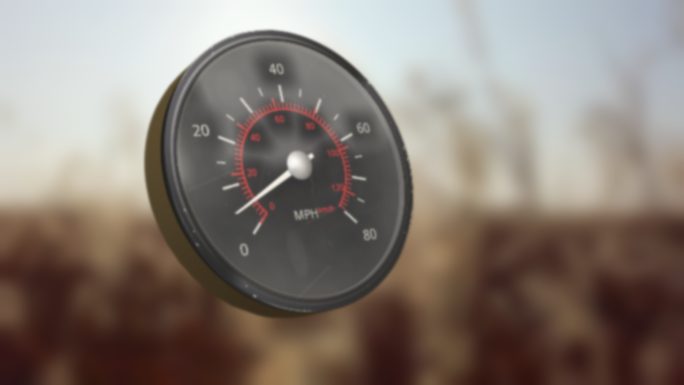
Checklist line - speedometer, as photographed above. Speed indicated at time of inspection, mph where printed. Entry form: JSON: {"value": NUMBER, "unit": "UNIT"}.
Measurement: {"value": 5, "unit": "mph"}
